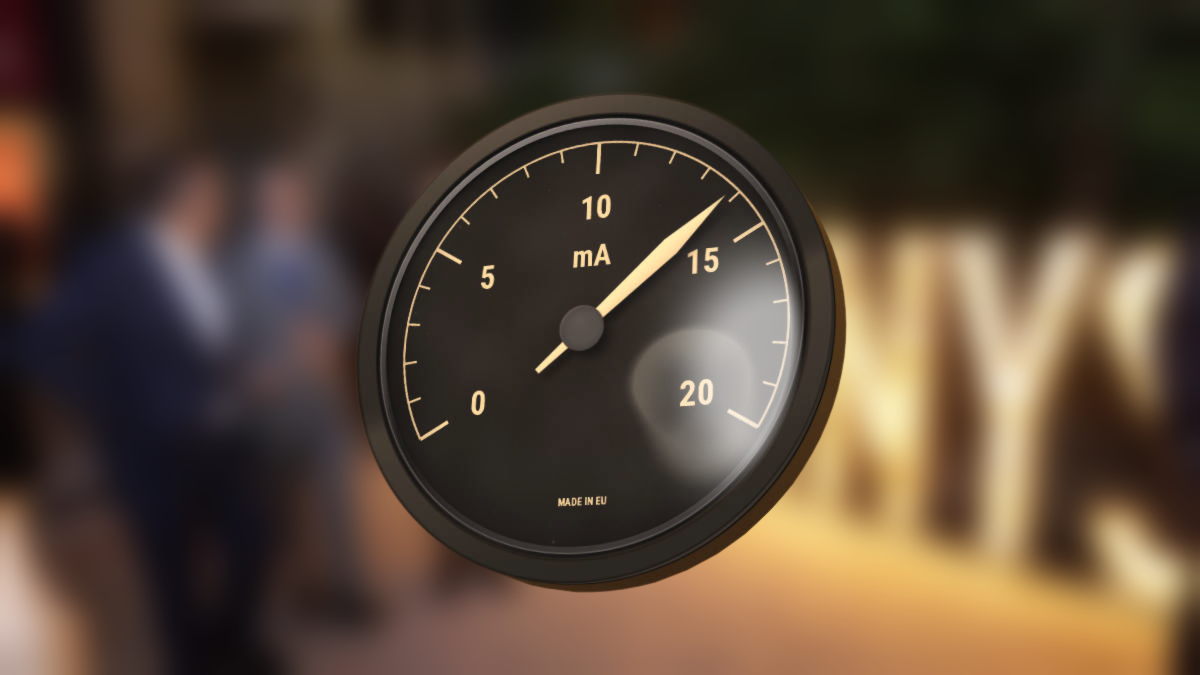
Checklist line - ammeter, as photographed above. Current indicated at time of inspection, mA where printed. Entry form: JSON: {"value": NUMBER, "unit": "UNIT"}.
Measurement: {"value": 14, "unit": "mA"}
